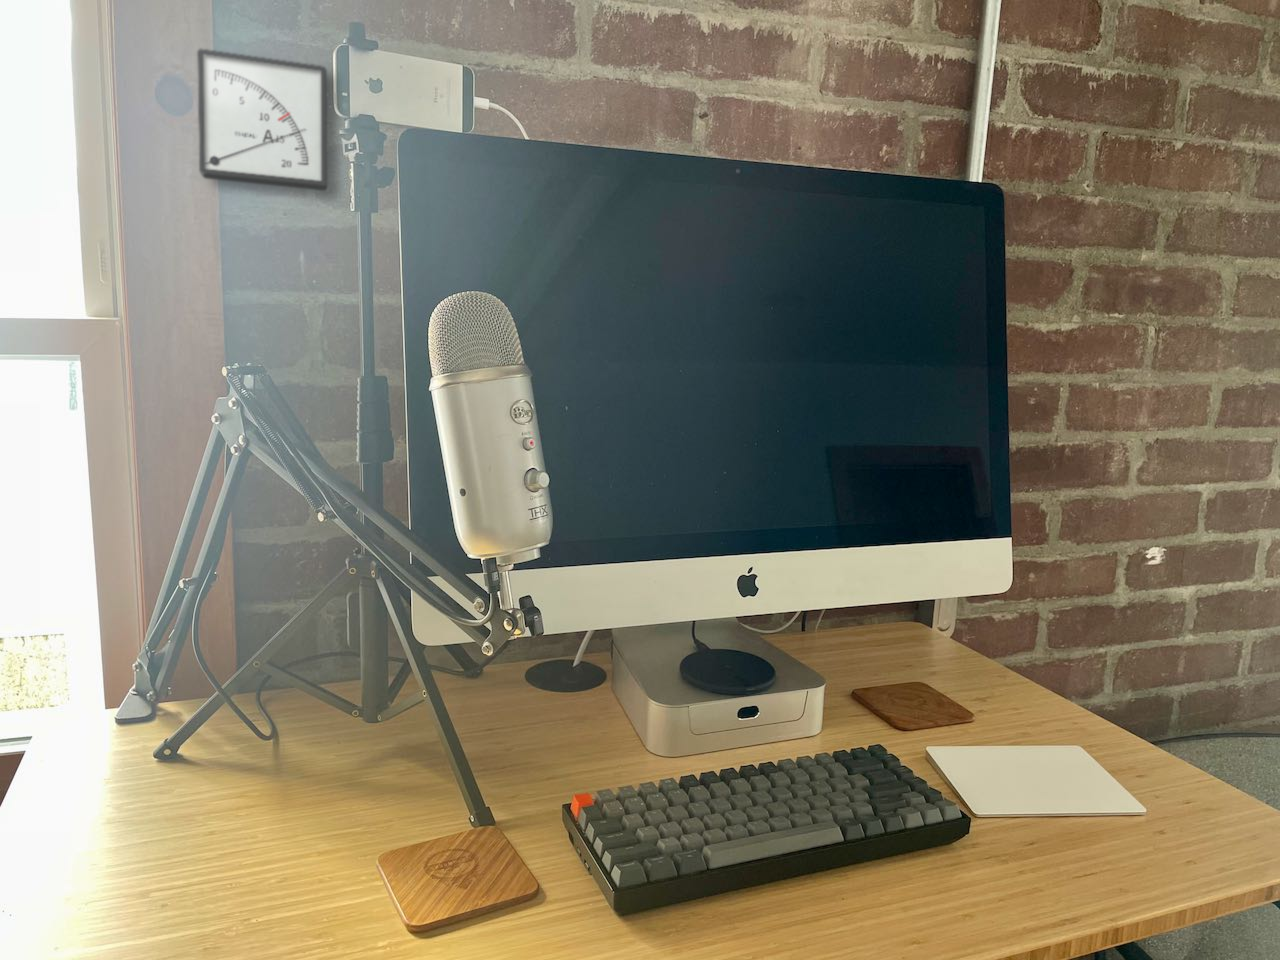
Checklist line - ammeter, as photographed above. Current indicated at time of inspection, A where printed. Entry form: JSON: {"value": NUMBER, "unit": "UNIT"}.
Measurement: {"value": 15, "unit": "A"}
